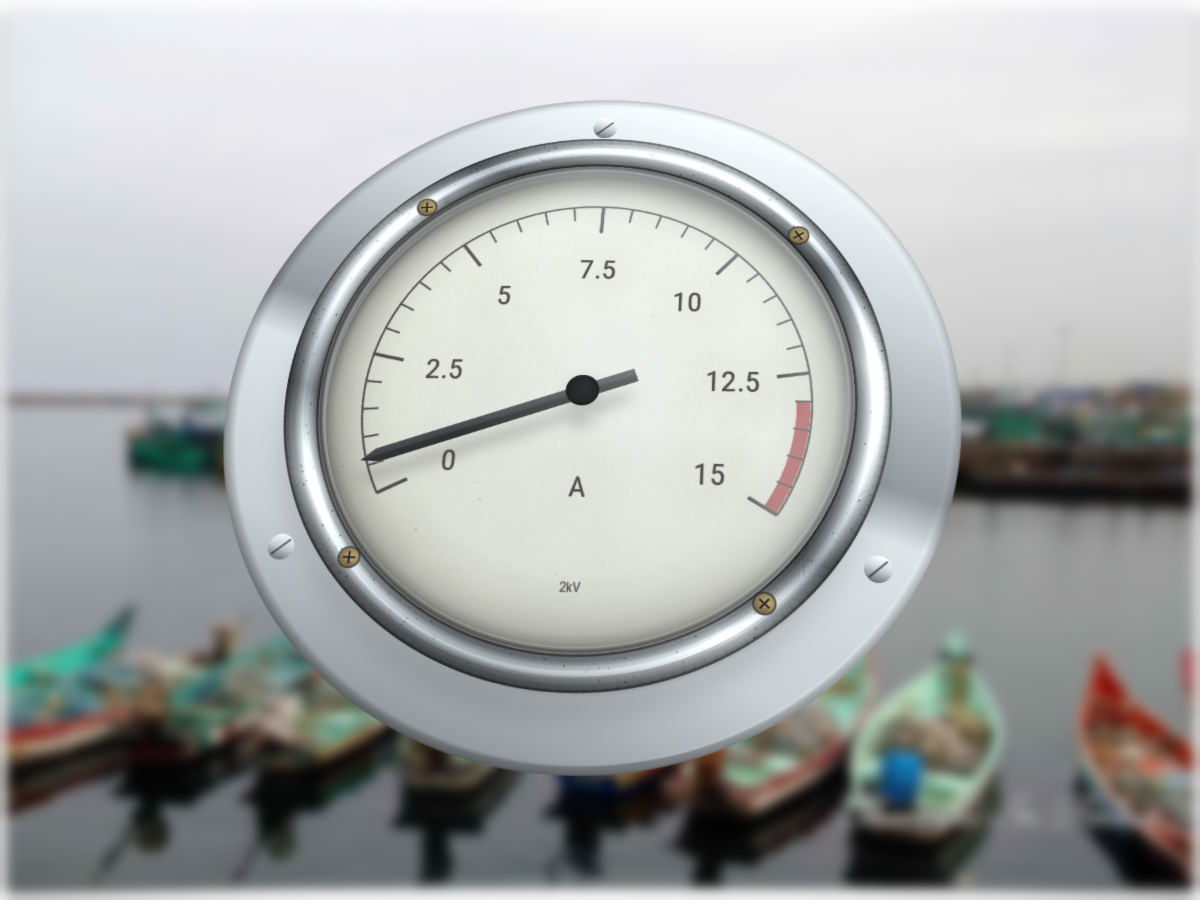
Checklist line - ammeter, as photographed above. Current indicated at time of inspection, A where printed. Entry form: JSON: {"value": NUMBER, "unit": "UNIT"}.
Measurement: {"value": 0.5, "unit": "A"}
